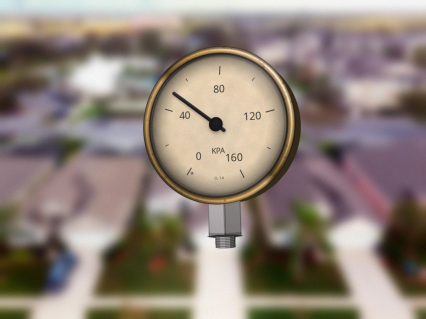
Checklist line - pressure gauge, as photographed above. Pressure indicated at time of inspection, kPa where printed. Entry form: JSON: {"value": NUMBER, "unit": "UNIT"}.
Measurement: {"value": 50, "unit": "kPa"}
